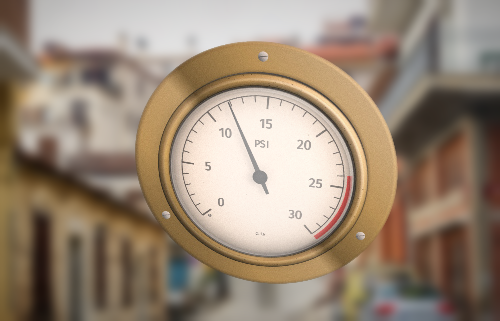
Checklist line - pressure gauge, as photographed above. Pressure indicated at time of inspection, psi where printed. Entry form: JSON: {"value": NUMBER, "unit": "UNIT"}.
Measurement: {"value": 12, "unit": "psi"}
